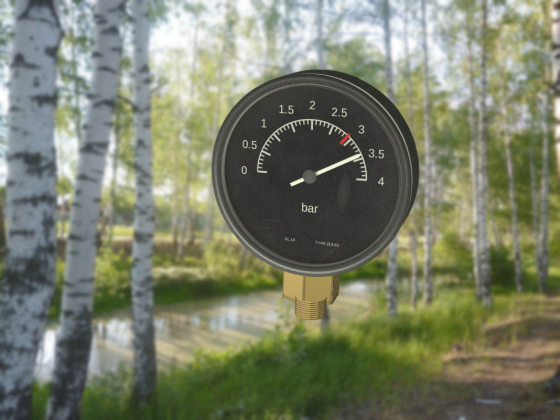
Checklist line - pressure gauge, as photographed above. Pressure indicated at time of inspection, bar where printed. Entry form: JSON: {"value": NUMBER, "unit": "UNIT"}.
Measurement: {"value": 3.4, "unit": "bar"}
